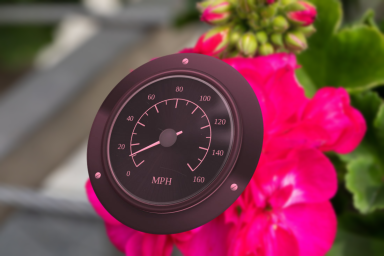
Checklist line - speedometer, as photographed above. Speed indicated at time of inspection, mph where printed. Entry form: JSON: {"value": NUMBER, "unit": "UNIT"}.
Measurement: {"value": 10, "unit": "mph"}
